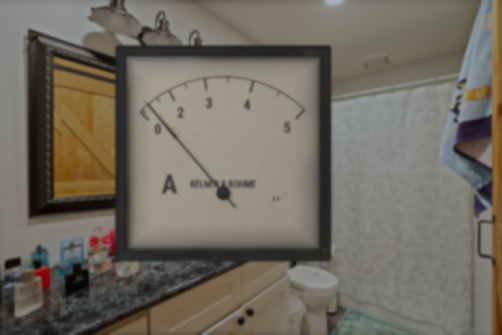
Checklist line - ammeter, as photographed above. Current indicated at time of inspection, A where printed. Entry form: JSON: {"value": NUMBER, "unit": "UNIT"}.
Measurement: {"value": 1, "unit": "A"}
